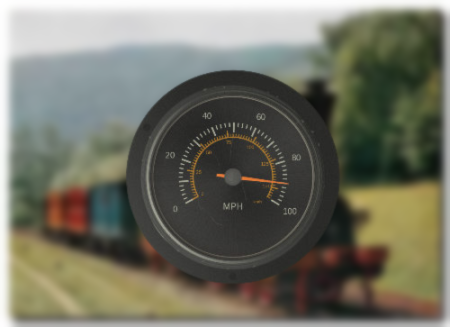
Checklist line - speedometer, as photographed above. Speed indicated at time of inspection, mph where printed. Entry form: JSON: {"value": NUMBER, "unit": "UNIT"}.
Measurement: {"value": 90, "unit": "mph"}
